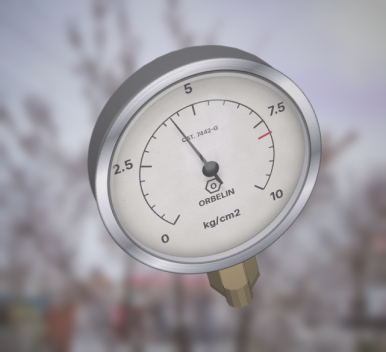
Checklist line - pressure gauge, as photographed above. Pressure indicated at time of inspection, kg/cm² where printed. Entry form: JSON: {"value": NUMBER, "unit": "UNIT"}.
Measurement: {"value": 4.25, "unit": "kg/cm²"}
